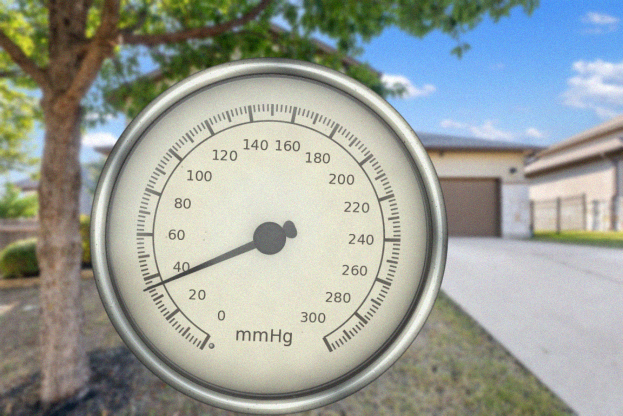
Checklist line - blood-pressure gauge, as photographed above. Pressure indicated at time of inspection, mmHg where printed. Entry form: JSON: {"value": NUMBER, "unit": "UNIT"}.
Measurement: {"value": 36, "unit": "mmHg"}
